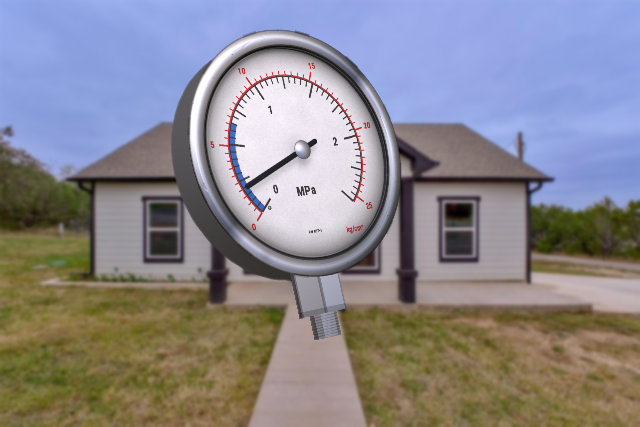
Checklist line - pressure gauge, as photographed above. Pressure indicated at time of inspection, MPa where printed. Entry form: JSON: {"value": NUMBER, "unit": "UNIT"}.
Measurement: {"value": 0.2, "unit": "MPa"}
